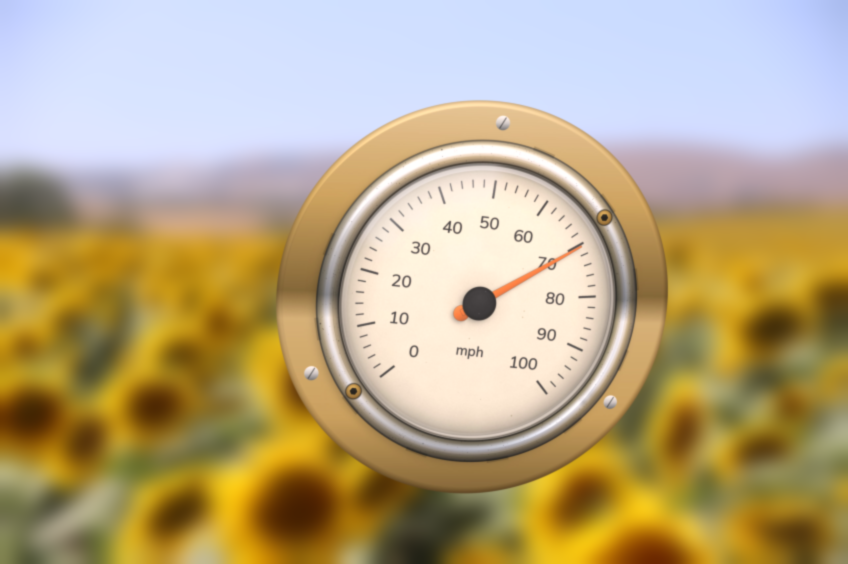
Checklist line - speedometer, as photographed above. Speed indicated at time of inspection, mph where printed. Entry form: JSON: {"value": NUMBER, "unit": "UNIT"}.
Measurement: {"value": 70, "unit": "mph"}
